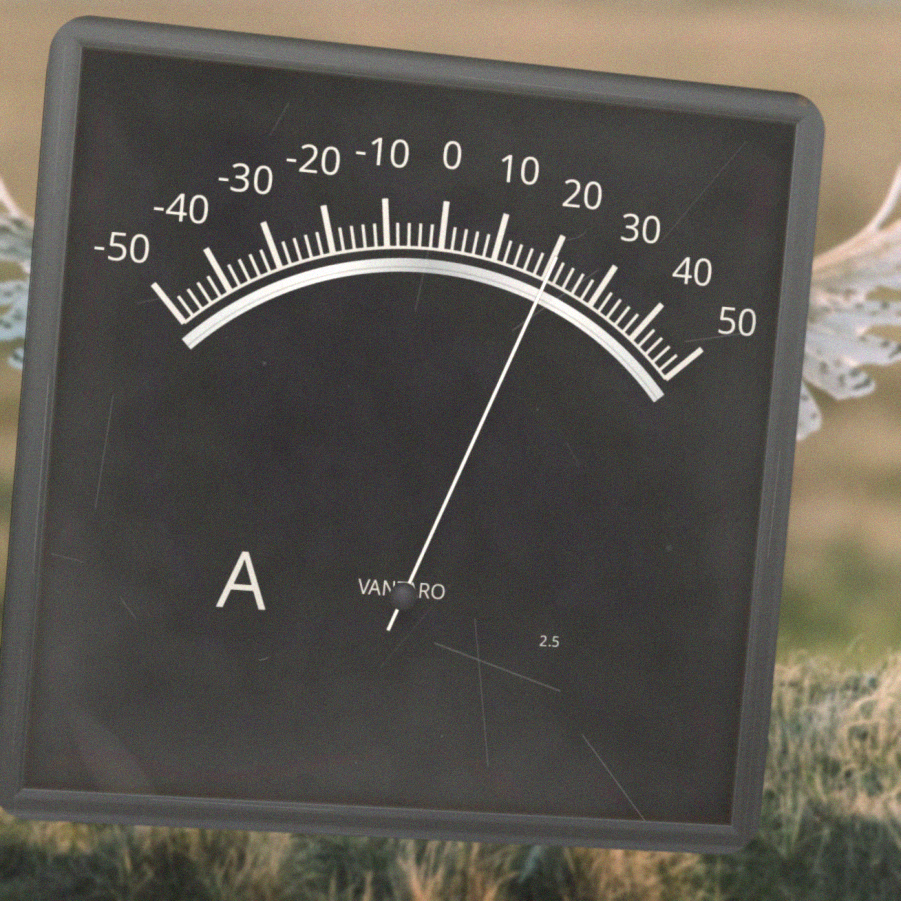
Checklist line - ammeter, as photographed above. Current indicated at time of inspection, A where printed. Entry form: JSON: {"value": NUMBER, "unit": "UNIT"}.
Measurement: {"value": 20, "unit": "A"}
